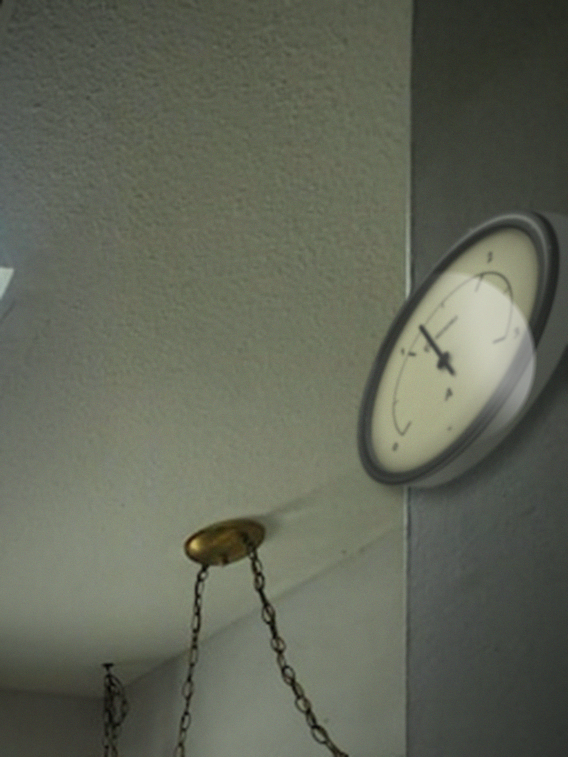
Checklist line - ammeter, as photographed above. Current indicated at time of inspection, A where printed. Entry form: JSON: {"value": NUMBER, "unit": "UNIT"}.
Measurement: {"value": 1.25, "unit": "A"}
